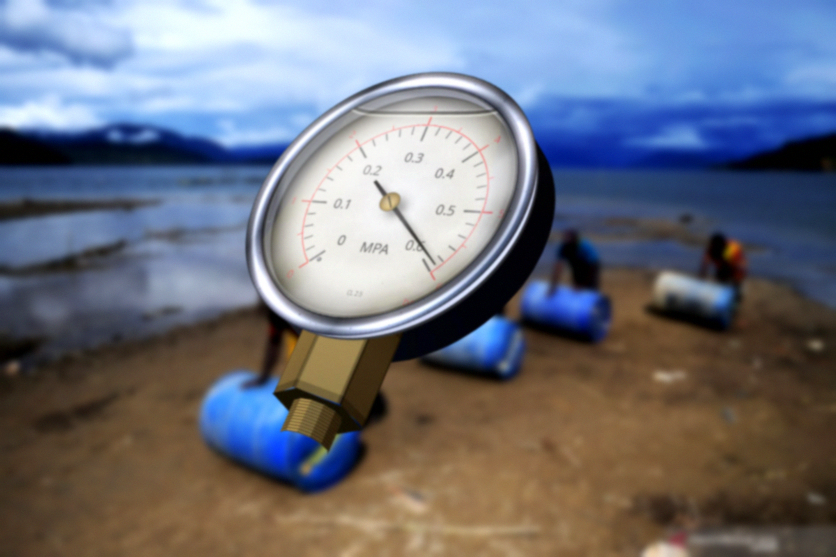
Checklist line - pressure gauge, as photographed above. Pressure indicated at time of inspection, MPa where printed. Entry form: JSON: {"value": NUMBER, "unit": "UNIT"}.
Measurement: {"value": 0.59, "unit": "MPa"}
